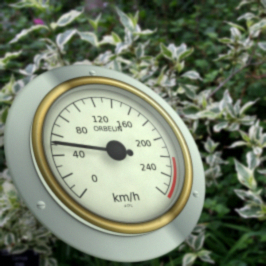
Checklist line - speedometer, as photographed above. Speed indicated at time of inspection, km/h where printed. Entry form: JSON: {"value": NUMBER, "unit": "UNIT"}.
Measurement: {"value": 50, "unit": "km/h"}
